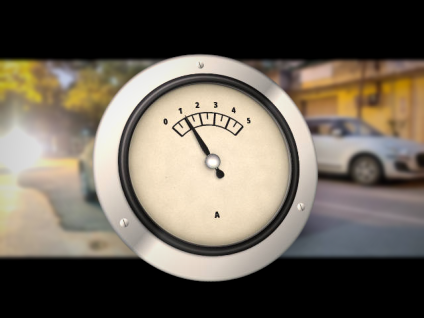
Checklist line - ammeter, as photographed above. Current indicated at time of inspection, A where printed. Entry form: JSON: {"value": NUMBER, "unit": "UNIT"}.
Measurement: {"value": 1, "unit": "A"}
